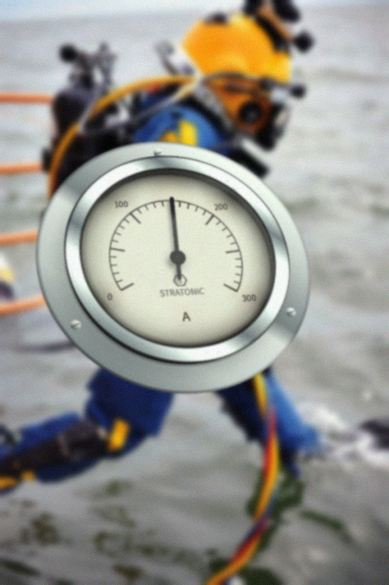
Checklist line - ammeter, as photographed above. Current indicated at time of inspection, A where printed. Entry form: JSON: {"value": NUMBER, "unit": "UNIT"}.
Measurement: {"value": 150, "unit": "A"}
